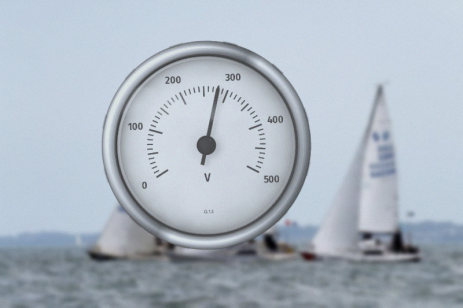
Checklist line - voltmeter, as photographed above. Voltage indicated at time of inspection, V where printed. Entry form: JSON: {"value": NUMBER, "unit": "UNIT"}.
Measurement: {"value": 280, "unit": "V"}
